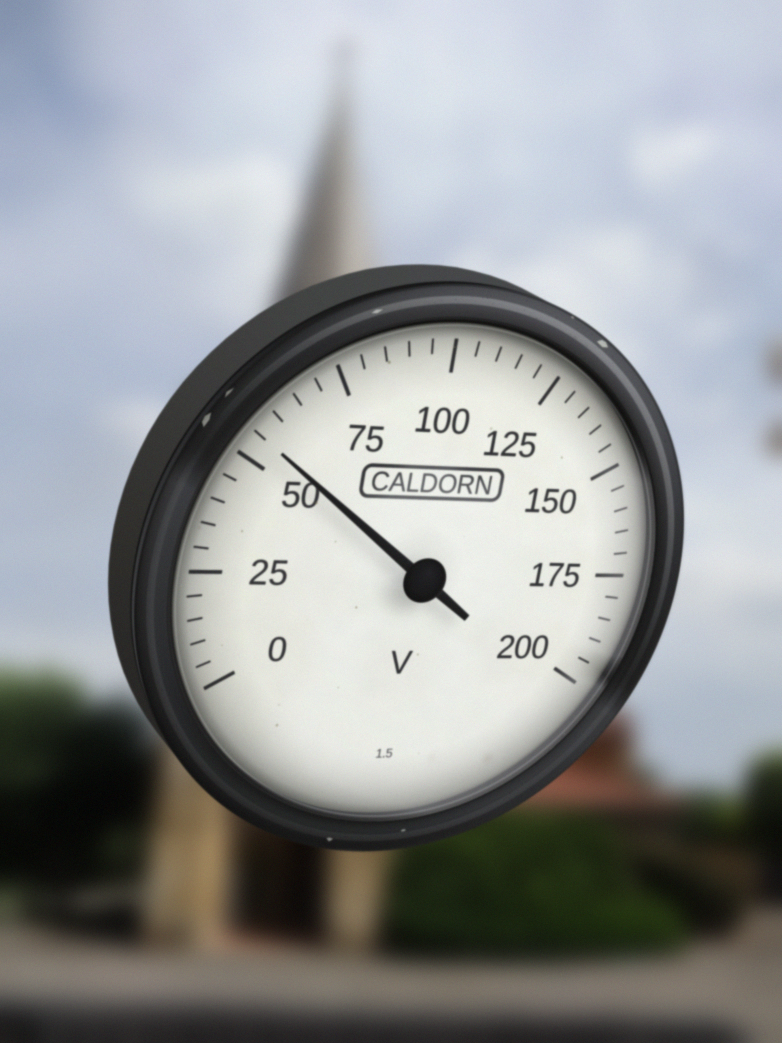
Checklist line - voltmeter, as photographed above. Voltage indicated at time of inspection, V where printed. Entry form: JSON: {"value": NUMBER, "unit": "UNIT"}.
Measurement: {"value": 55, "unit": "V"}
